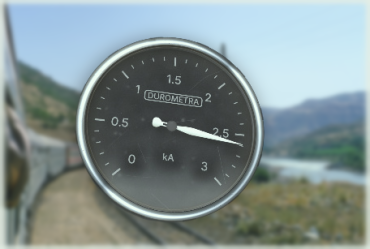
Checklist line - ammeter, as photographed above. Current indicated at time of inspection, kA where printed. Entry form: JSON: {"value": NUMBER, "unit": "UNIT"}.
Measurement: {"value": 2.6, "unit": "kA"}
